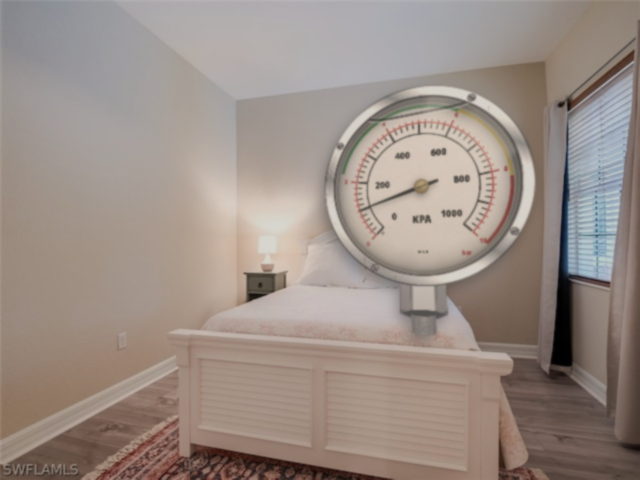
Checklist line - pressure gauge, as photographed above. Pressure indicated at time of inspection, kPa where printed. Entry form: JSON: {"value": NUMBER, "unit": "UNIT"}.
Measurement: {"value": 100, "unit": "kPa"}
